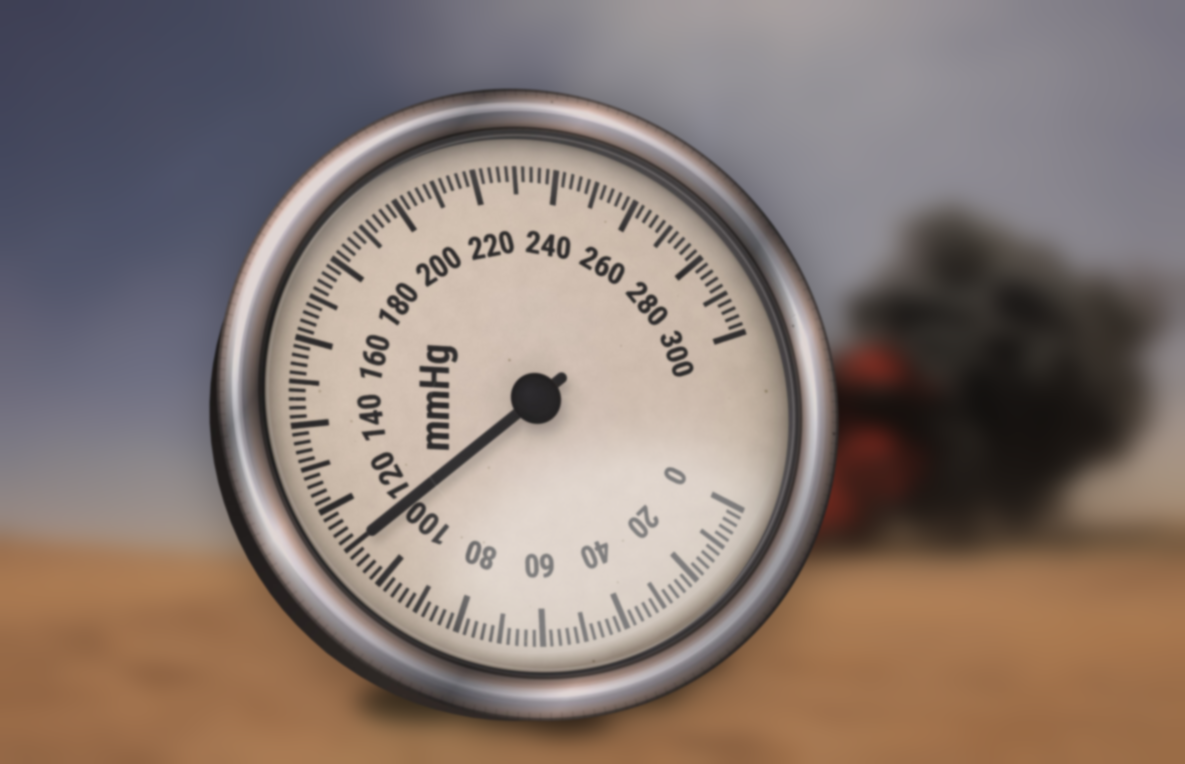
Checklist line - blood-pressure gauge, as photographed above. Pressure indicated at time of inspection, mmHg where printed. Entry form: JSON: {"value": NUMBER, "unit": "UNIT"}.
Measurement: {"value": 110, "unit": "mmHg"}
